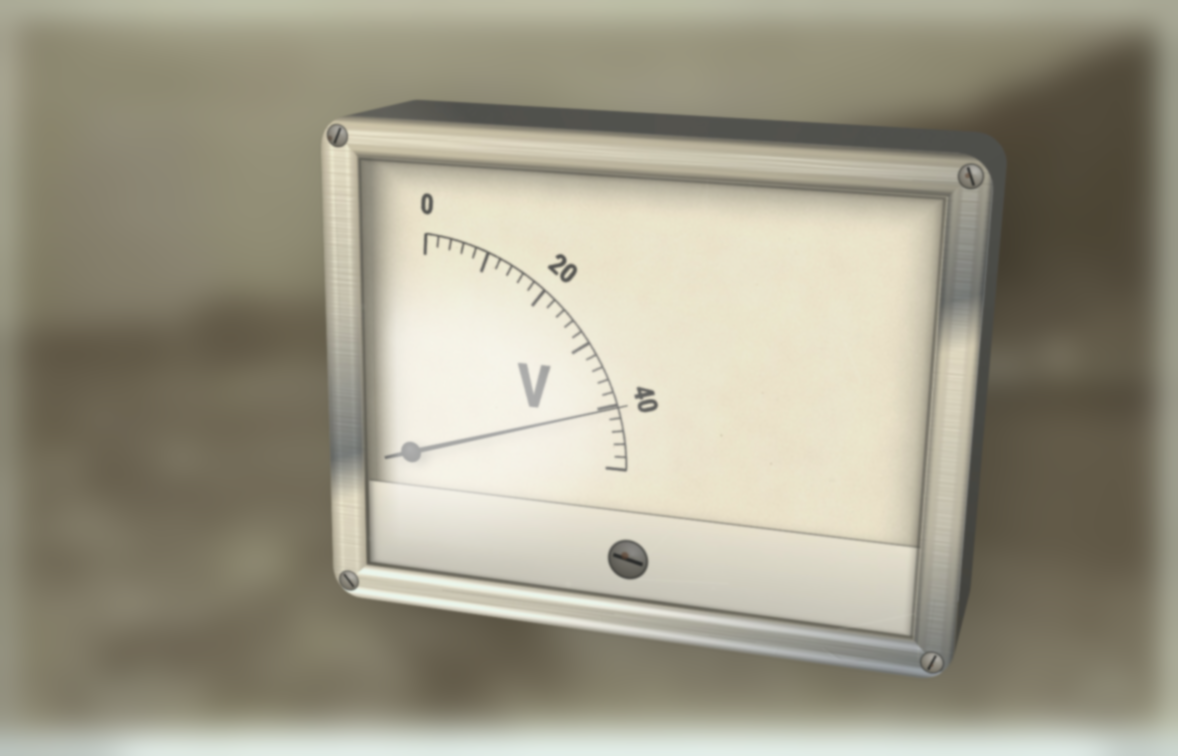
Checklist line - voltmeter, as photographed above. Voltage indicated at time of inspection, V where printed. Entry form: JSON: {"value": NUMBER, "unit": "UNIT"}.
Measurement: {"value": 40, "unit": "V"}
